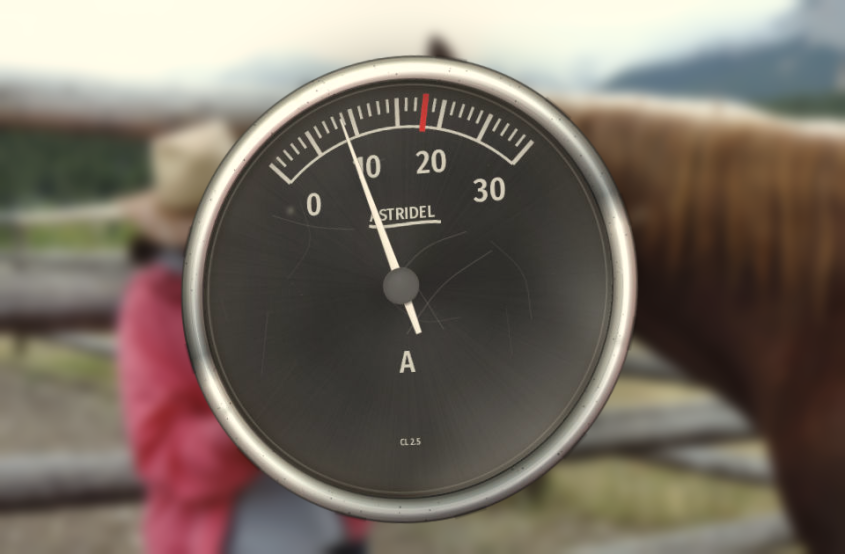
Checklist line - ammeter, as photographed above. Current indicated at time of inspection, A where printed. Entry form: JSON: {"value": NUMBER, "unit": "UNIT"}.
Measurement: {"value": 9, "unit": "A"}
